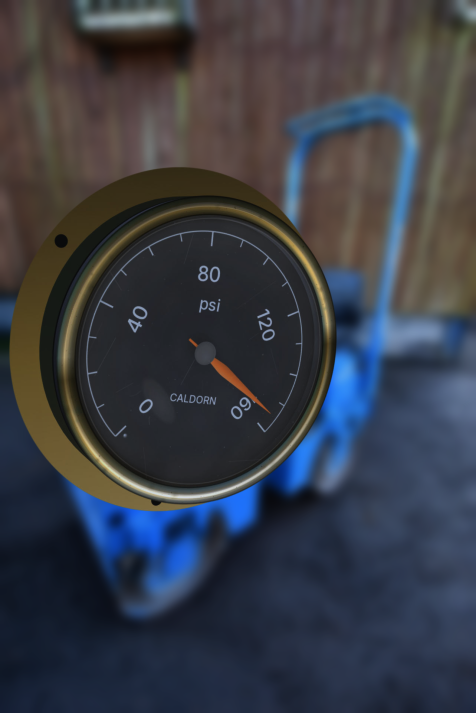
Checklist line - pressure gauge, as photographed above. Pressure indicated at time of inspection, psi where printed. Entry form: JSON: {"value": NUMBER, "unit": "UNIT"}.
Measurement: {"value": 155, "unit": "psi"}
